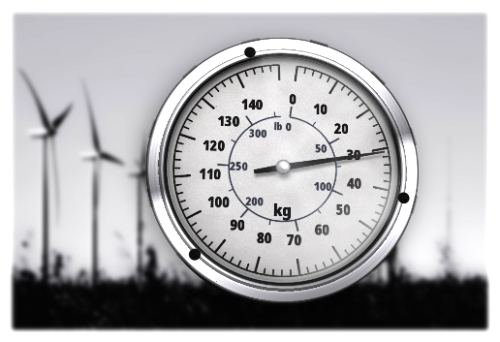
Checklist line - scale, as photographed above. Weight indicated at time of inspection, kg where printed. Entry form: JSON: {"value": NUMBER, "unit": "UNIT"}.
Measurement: {"value": 31, "unit": "kg"}
